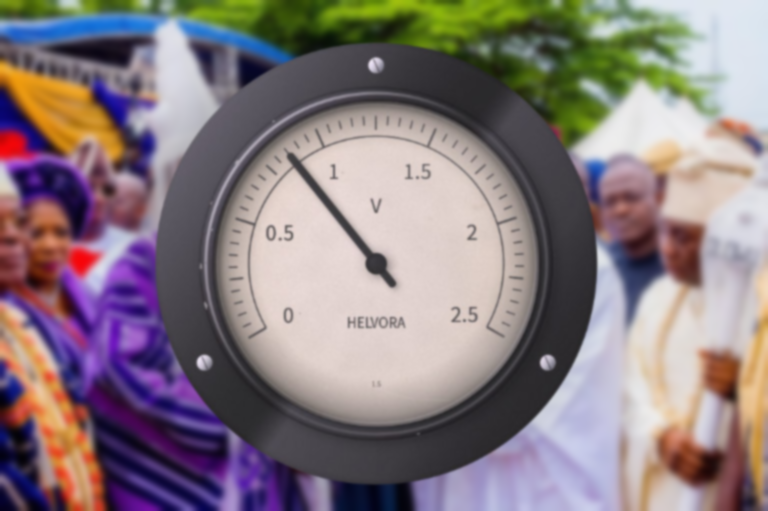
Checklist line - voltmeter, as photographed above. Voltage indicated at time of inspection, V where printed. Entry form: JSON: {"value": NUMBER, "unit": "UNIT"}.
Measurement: {"value": 0.85, "unit": "V"}
